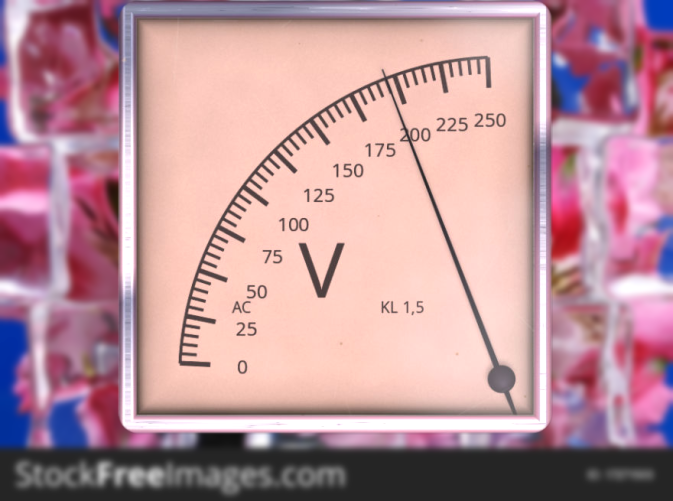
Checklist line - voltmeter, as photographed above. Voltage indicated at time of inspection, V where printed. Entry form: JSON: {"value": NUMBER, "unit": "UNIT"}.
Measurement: {"value": 195, "unit": "V"}
